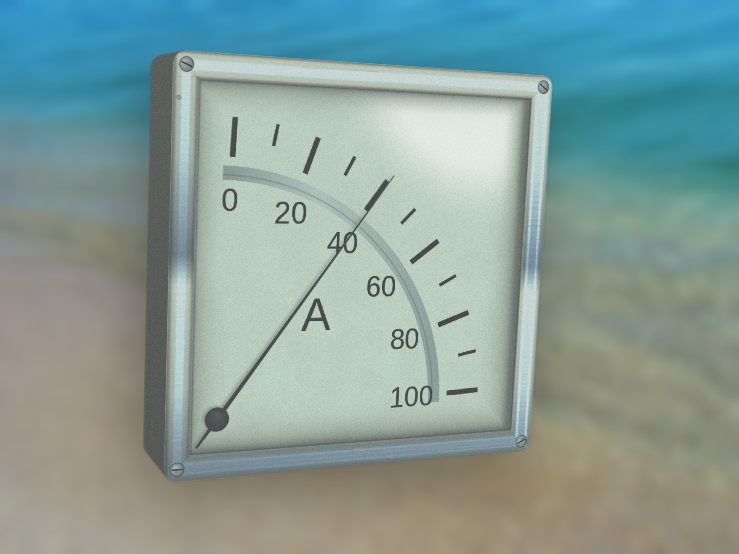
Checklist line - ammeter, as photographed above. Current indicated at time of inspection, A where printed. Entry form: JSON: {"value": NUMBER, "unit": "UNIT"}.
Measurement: {"value": 40, "unit": "A"}
